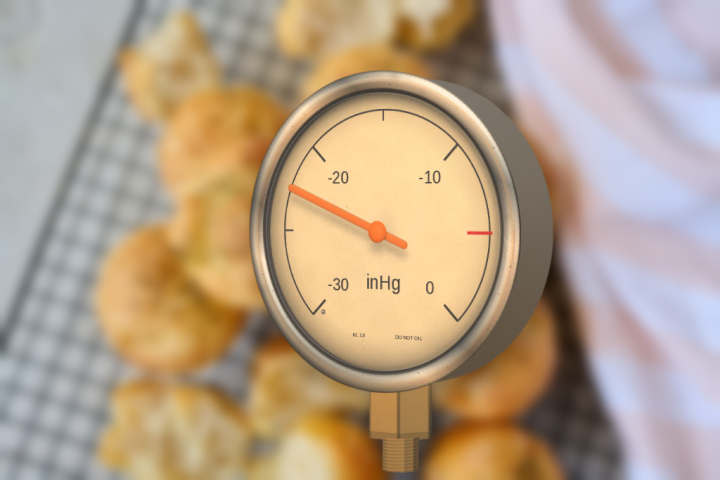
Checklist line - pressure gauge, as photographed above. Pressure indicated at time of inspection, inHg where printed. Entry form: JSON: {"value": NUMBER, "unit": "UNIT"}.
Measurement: {"value": -22.5, "unit": "inHg"}
